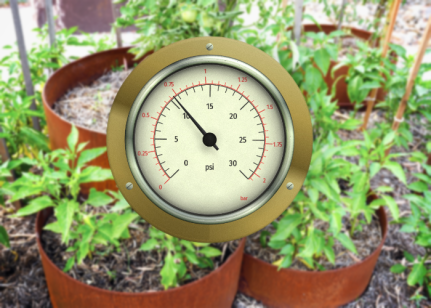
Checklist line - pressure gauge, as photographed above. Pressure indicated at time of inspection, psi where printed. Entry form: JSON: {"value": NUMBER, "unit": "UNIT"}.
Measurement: {"value": 10.5, "unit": "psi"}
